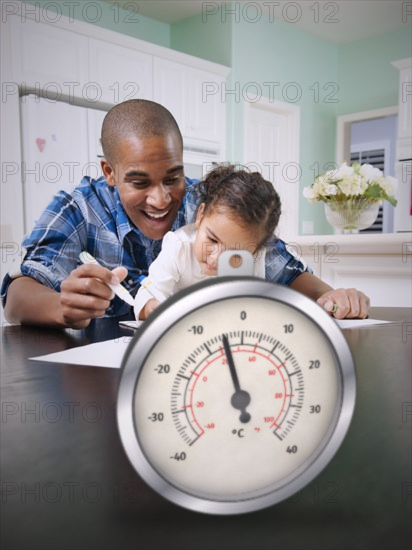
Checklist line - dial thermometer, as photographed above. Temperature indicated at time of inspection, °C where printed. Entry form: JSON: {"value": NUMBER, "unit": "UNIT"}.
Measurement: {"value": -5, "unit": "°C"}
